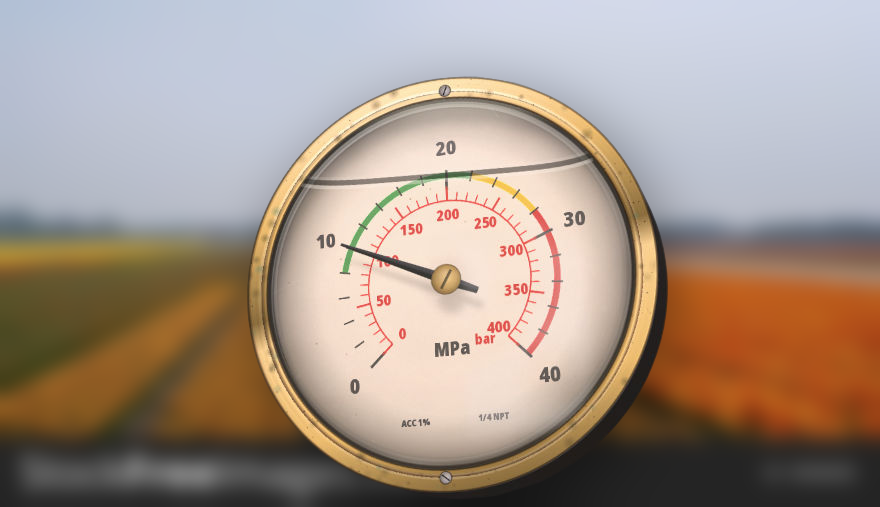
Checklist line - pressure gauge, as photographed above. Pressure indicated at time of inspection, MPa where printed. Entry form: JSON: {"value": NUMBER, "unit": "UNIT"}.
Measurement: {"value": 10, "unit": "MPa"}
